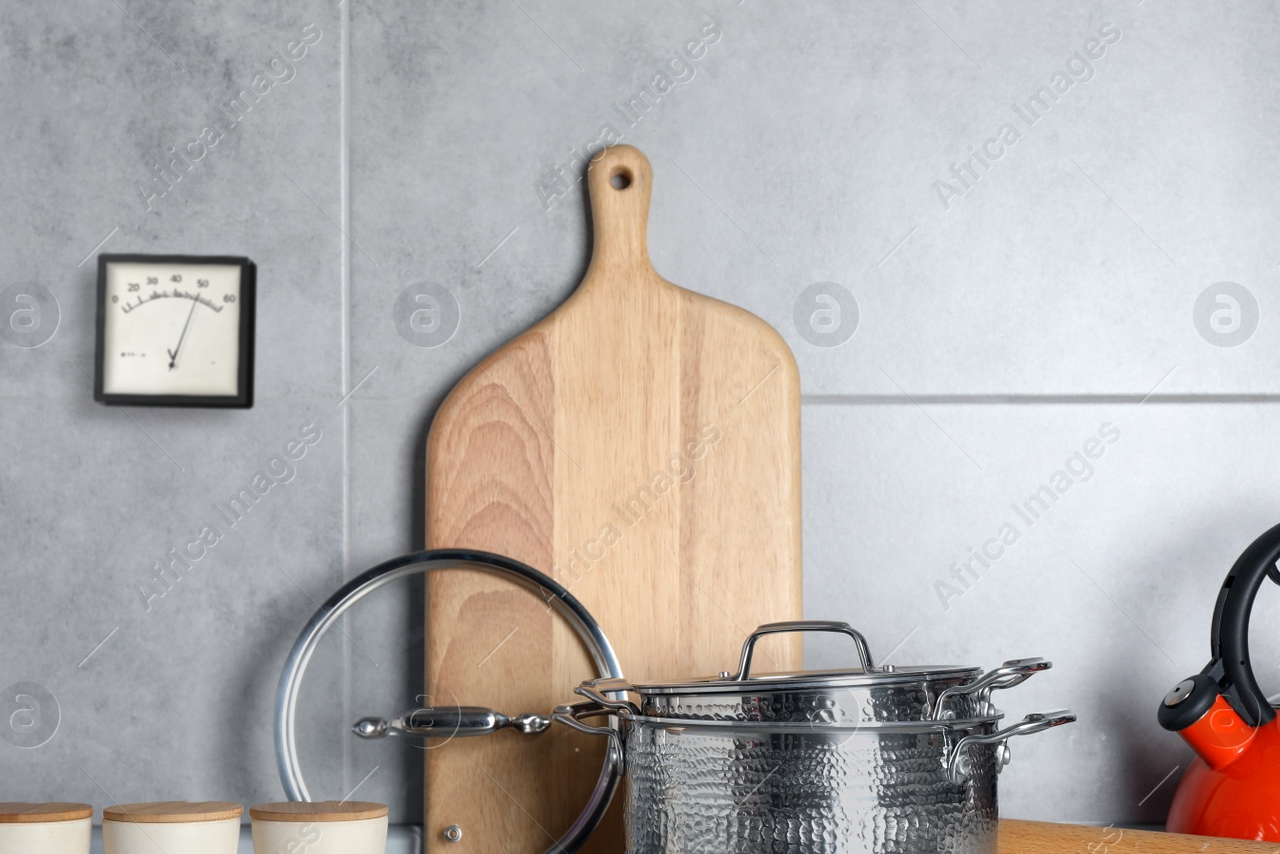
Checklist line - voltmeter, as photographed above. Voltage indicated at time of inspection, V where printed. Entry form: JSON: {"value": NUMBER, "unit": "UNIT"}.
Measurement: {"value": 50, "unit": "V"}
